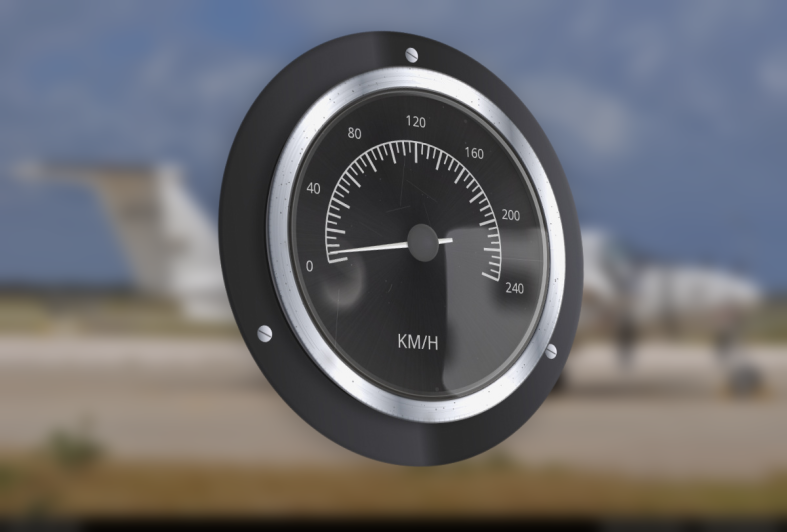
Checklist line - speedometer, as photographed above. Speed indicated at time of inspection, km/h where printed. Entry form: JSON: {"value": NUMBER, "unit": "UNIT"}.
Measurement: {"value": 5, "unit": "km/h"}
